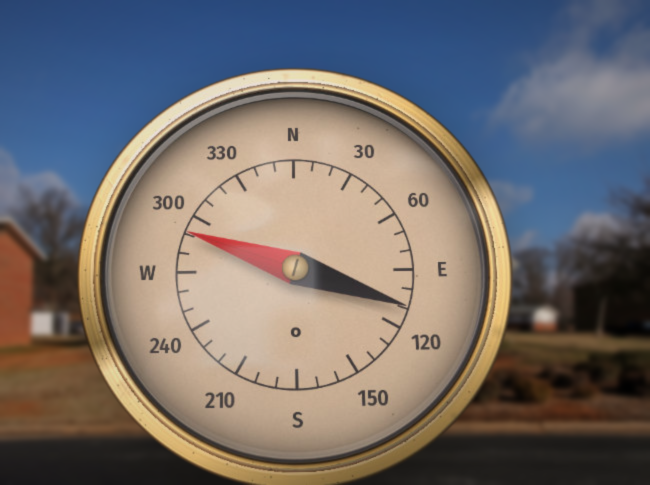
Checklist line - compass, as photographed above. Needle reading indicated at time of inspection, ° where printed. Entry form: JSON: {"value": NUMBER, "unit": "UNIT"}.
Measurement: {"value": 290, "unit": "°"}
